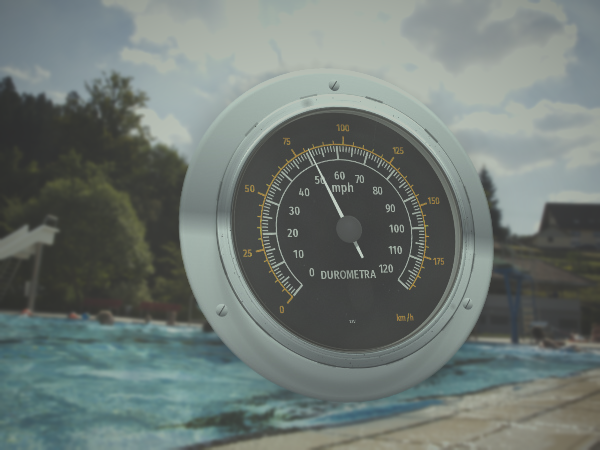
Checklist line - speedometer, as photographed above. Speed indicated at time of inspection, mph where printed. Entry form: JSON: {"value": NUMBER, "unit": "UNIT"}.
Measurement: {"value": 50, "unit": "mph"}
